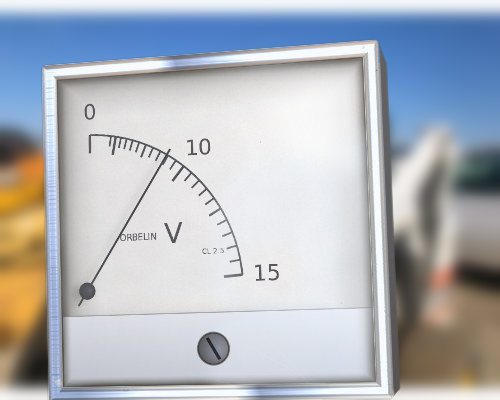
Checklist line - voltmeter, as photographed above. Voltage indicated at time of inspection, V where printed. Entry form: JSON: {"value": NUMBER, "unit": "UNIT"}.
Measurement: {"value": 9, "unit": "V"}
